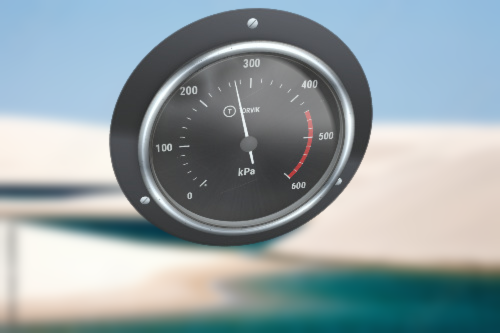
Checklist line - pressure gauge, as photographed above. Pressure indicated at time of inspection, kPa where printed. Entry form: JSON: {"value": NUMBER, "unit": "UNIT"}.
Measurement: {"value": 270, "unit": "kPa"}
